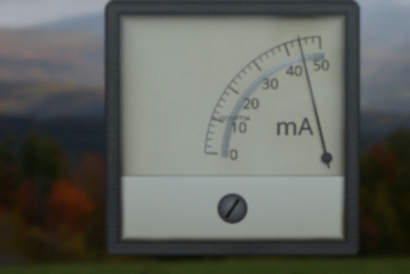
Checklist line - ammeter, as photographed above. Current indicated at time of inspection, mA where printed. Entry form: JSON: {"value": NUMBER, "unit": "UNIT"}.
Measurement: {"value": 44, "unit": "mA"}
